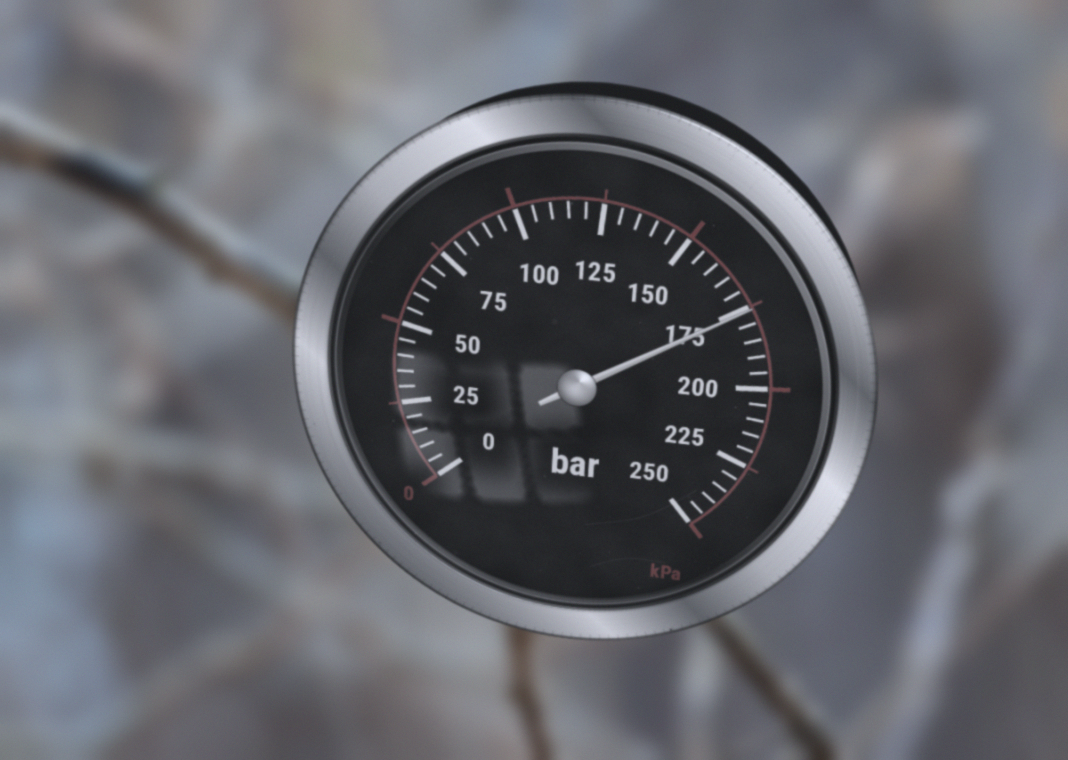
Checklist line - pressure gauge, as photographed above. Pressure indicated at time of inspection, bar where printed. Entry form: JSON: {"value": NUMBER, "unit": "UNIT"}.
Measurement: {"value": 175, "unit": "bar"}
